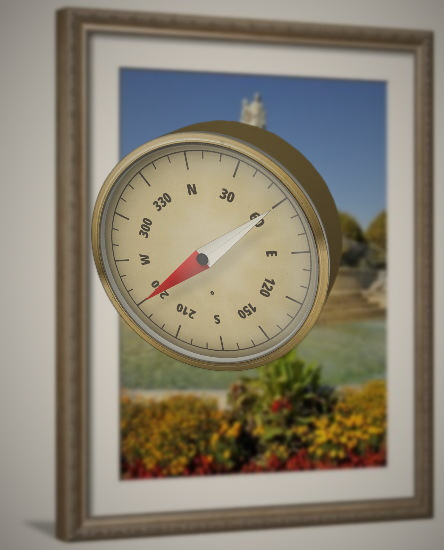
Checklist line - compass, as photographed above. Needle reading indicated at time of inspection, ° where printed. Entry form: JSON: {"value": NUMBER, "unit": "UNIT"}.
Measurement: {"value": 240, "unit": "°"}
